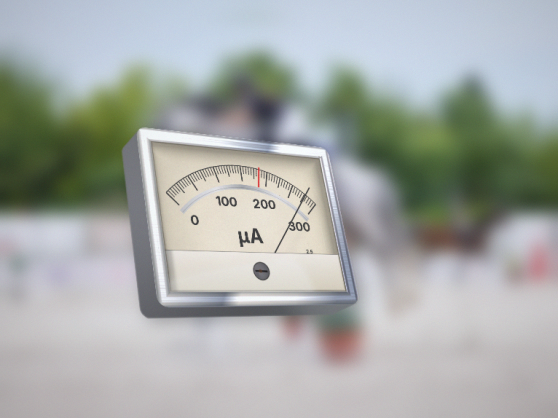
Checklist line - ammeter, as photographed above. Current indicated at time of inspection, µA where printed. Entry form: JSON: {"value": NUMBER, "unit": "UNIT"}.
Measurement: {"value": 275, "unit": "µA"}
